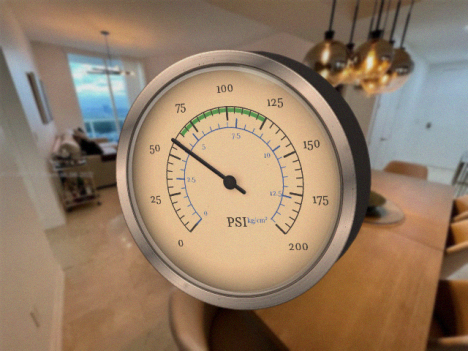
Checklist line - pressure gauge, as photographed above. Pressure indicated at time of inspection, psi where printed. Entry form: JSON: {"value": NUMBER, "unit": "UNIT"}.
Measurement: {"value": 60, "unit": "psi"}
